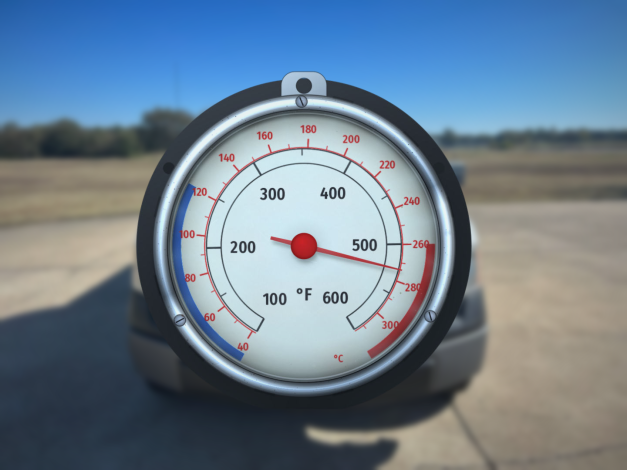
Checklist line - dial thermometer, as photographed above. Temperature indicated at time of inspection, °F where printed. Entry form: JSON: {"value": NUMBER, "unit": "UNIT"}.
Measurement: {"value": 525, "unit": "°F"}
